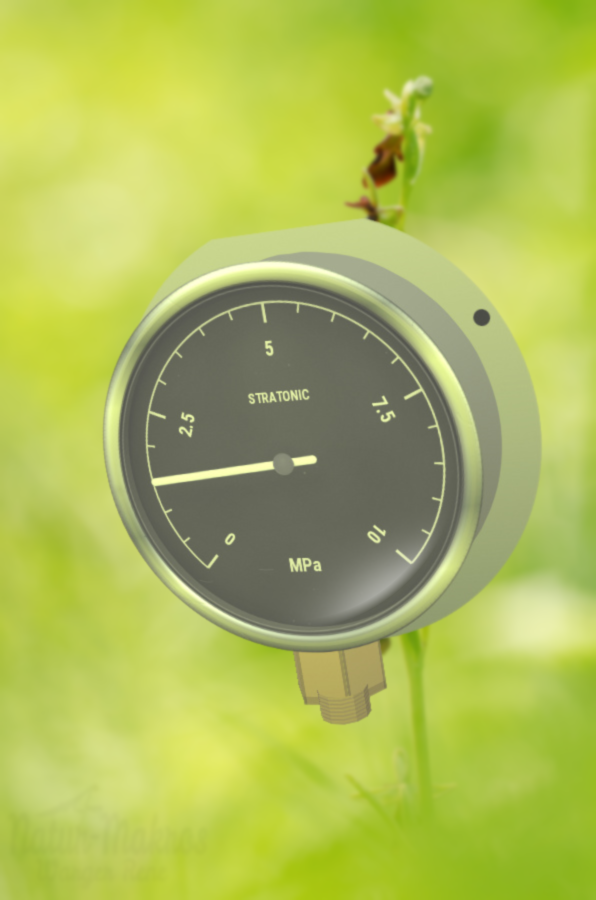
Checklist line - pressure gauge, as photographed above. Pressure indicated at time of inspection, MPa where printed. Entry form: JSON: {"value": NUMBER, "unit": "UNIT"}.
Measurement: {"value": 1.5, "unit": "MPa"}
